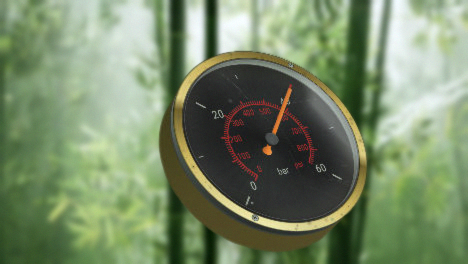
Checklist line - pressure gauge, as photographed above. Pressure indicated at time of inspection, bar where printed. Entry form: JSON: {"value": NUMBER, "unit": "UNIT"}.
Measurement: {"value": 40, "unit": "bar"}
